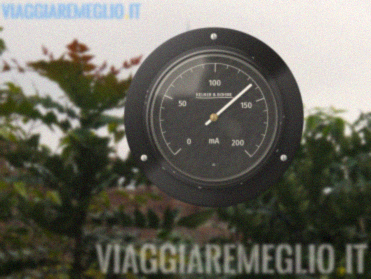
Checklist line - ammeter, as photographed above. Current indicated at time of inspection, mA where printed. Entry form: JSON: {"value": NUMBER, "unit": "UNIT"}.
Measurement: {"value": 135, "unit": "mA"}
